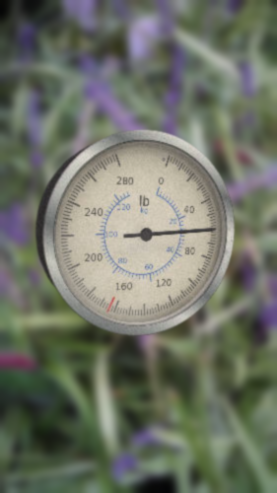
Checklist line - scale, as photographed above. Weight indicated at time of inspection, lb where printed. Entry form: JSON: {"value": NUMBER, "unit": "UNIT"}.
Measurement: {"value": 60, "unit": "lb"}
